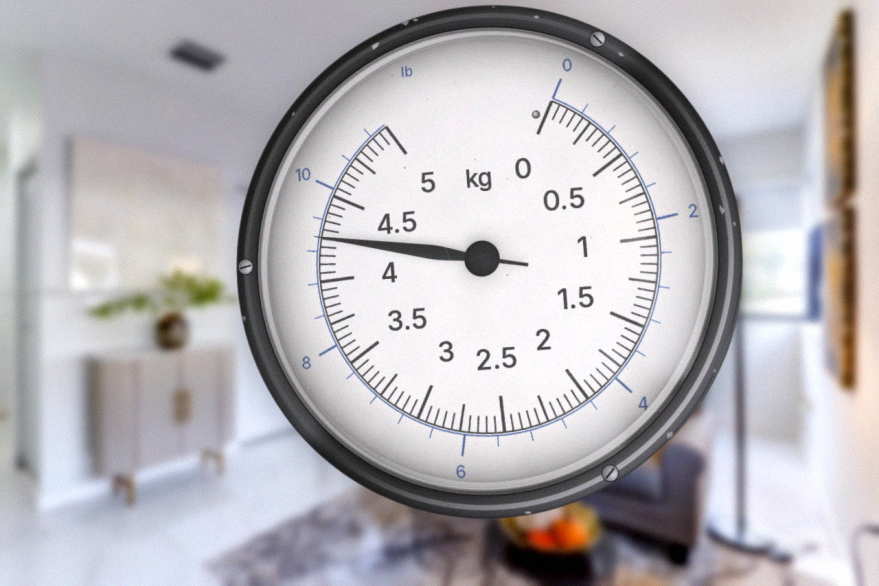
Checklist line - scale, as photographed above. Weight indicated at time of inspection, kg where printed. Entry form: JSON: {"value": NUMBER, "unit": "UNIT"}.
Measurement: {"value": 4.25, "unit": "kg"}
